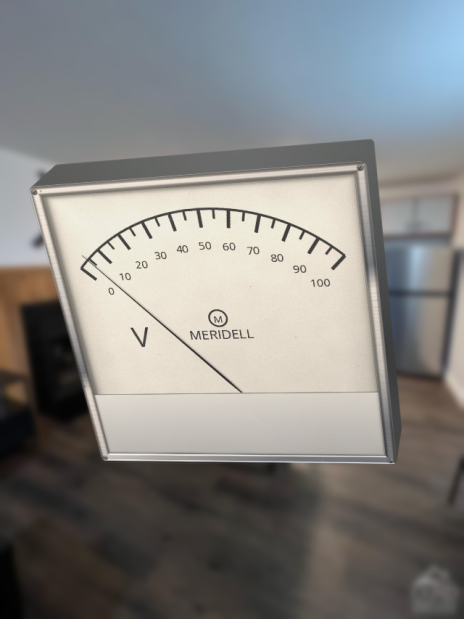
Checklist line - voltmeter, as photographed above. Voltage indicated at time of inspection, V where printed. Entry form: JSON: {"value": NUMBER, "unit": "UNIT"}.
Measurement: {"value": 5, "unit": "V"}
